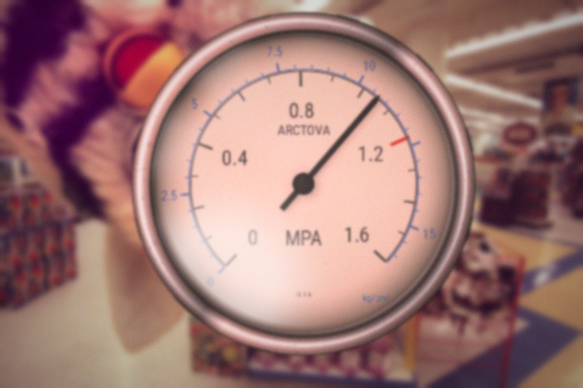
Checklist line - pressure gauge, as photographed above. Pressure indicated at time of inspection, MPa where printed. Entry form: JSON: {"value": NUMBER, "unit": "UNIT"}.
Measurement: {"value": 1.05, "unit": "MPa"}
